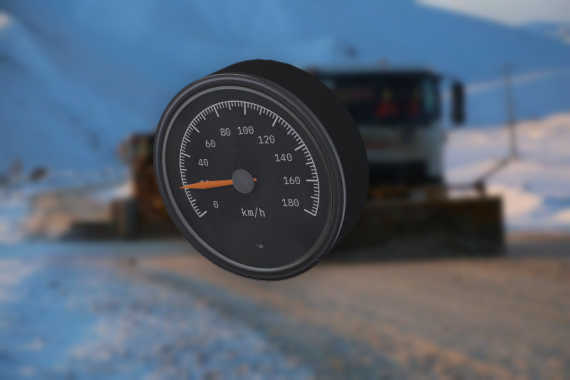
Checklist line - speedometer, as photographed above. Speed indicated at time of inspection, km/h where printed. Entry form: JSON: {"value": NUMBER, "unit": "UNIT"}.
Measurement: {"value": 20, "unit": "km/h"}
